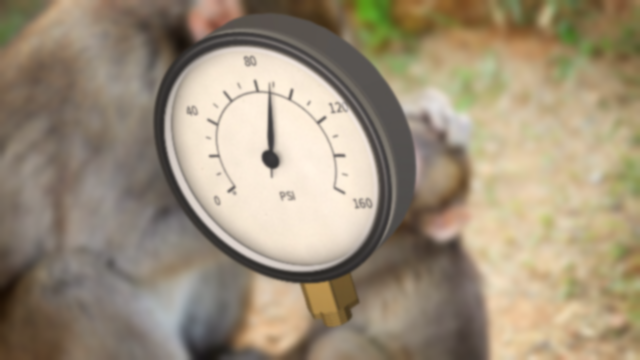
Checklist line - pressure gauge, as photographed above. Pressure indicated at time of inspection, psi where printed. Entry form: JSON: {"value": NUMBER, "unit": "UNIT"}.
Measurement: {"value": 90, "unit": "psi"}
